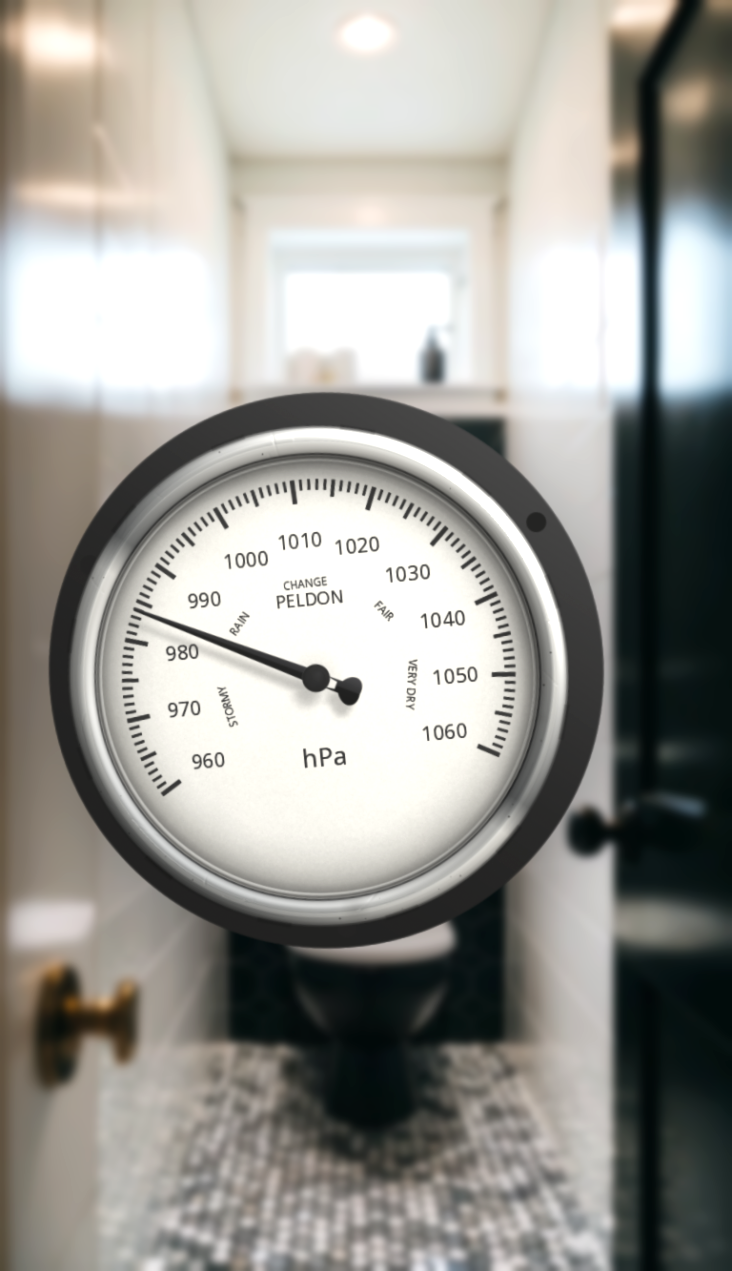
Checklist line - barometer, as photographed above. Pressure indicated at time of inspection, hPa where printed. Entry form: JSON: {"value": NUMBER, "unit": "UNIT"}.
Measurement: {"value": 984, "unit": "hPa"}
